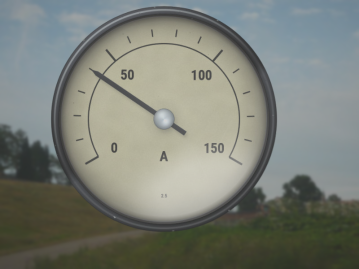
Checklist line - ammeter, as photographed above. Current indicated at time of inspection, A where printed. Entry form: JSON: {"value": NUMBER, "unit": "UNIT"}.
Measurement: {"value": 40, "unit": "A"}
